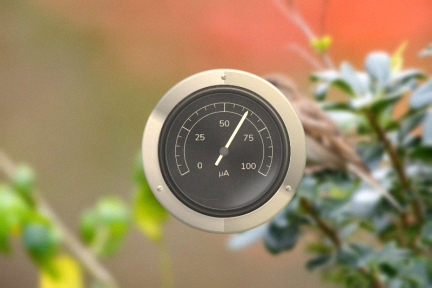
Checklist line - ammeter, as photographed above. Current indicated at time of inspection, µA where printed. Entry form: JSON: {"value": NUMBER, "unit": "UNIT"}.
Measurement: {"value": 62.5, "unit": "µA"}
